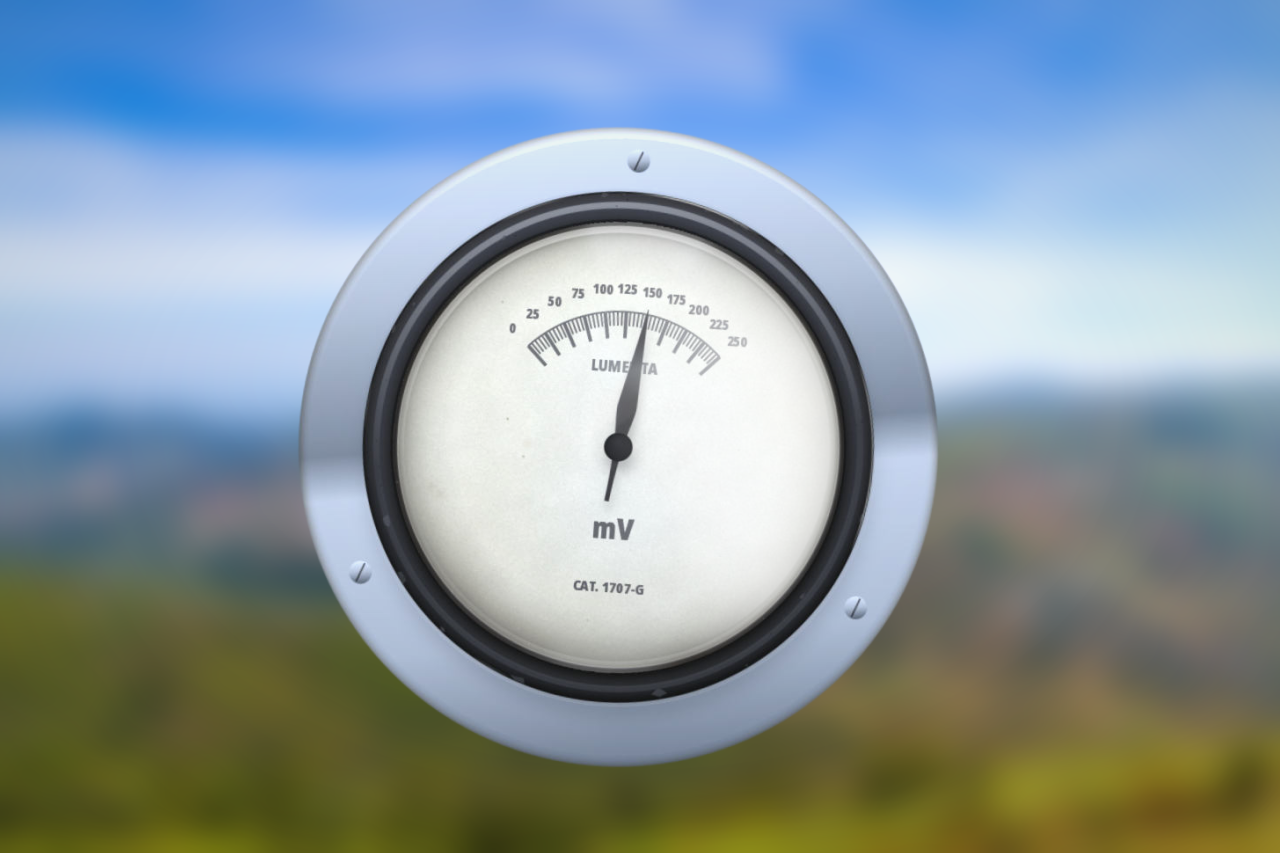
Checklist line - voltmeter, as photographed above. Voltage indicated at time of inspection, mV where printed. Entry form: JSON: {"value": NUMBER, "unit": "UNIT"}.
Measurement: {"value": 150, "unit": "mV"}
